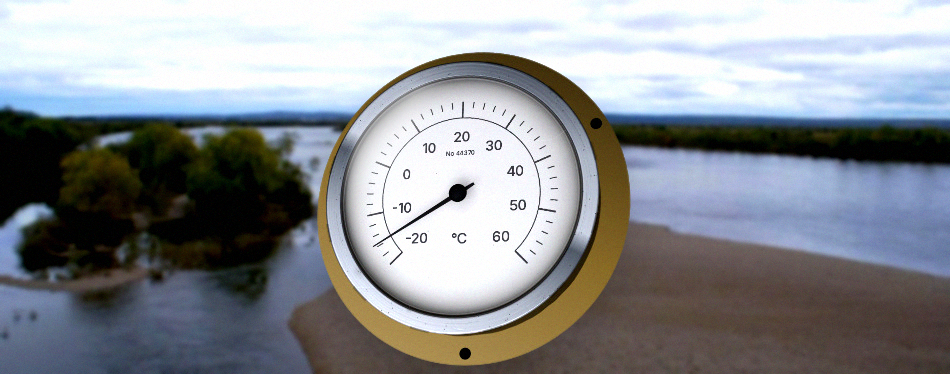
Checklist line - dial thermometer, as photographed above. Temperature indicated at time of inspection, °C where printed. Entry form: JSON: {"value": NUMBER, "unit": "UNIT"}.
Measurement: {"value": -16, "unit": "°C"}
